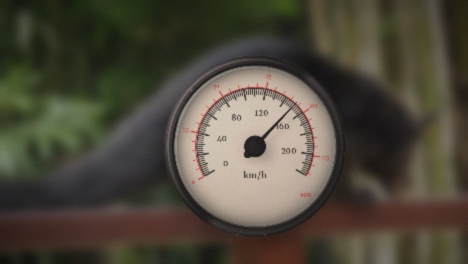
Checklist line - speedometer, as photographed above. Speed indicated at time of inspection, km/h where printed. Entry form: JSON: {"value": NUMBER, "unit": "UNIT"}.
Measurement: {"value": 150, "unit": "km/h"}
